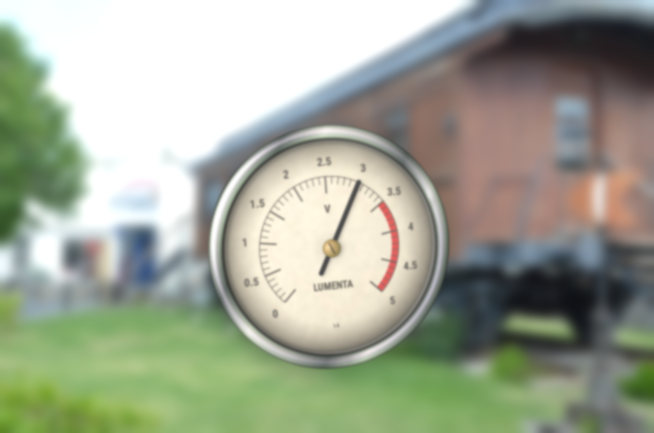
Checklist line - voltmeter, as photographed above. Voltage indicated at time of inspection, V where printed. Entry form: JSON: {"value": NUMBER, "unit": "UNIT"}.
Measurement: {"value": 3, "unit": "V"}
